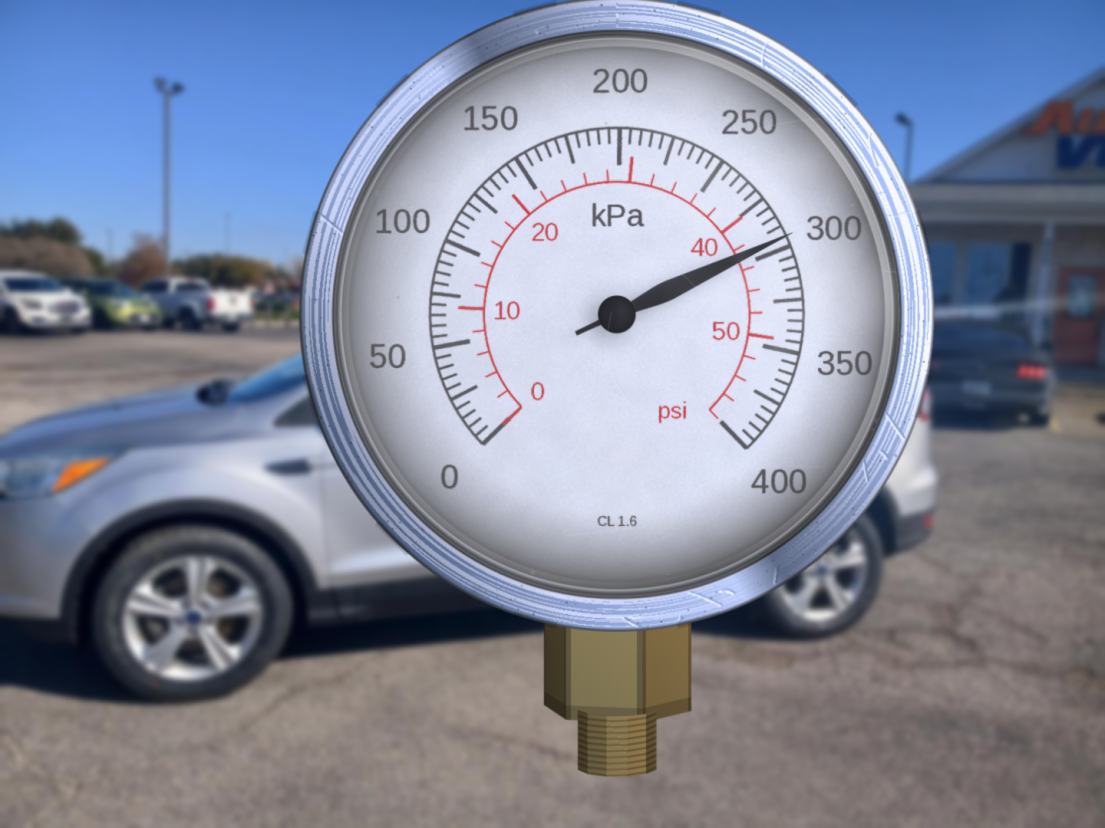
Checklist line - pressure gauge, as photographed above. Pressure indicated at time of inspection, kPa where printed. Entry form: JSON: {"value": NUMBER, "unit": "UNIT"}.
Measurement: {"value": 295, "unit": "kPa"}
